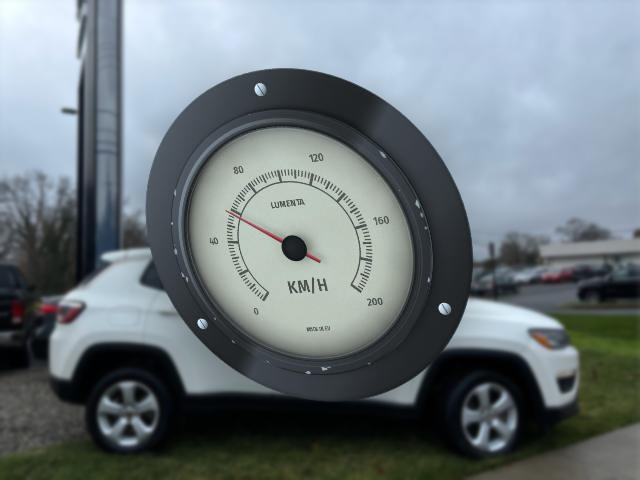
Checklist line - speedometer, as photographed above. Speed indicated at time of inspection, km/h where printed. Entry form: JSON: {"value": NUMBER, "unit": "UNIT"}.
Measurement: {"value": 60, "unit": "km/h"}
